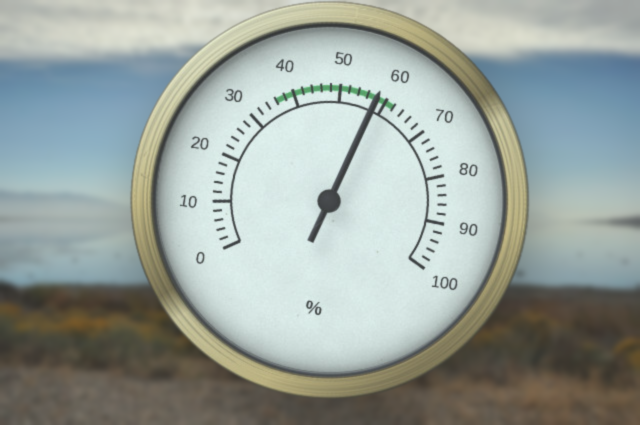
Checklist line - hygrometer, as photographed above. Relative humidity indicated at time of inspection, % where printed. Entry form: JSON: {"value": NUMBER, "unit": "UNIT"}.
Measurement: {"value": 58, "unit": "%"}
